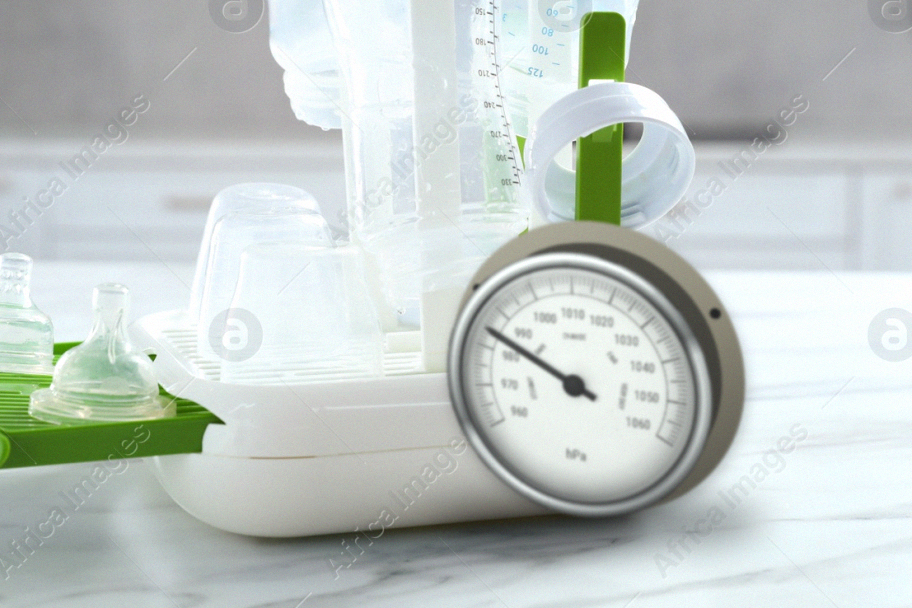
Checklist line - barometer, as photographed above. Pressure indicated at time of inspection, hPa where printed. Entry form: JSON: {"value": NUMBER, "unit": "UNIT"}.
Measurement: {"value": 985, "unit": "hPa"}
